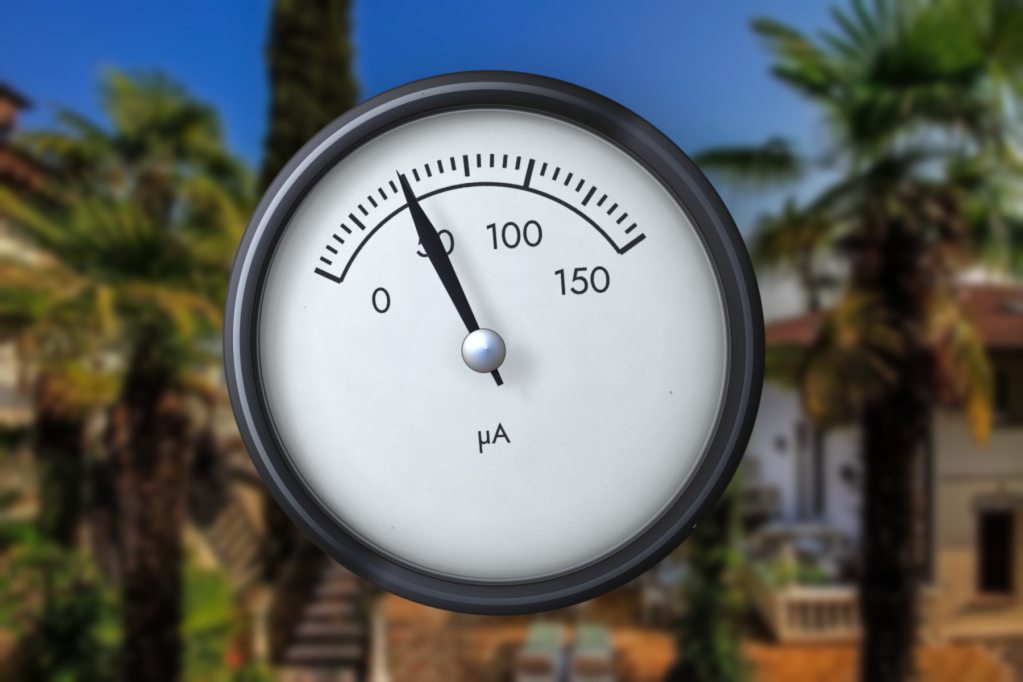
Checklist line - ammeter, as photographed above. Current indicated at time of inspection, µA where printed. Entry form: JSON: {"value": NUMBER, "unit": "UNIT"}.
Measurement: {"value": 50, "unit": "µA"}
